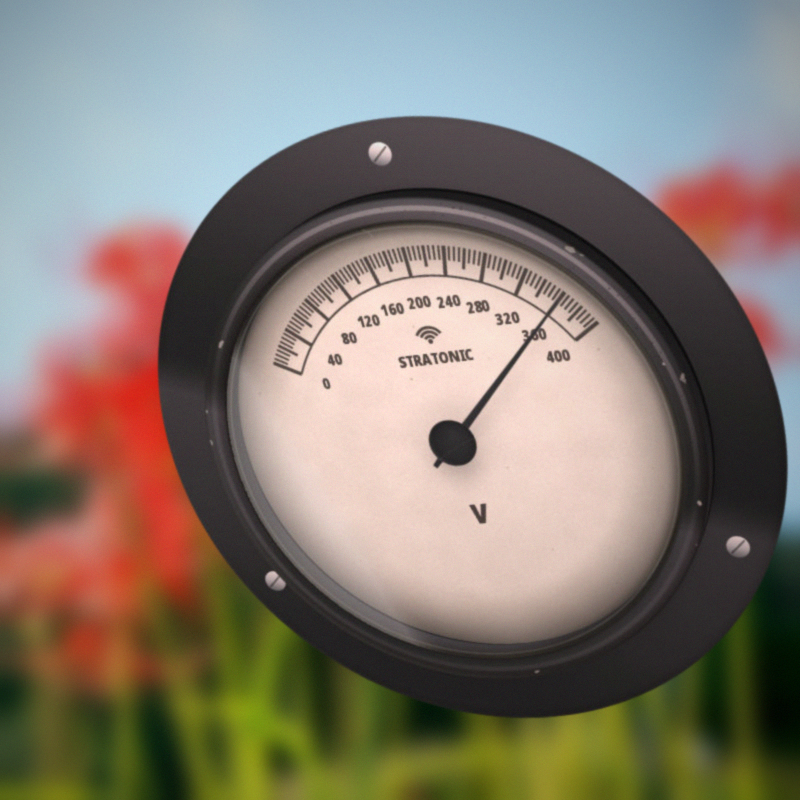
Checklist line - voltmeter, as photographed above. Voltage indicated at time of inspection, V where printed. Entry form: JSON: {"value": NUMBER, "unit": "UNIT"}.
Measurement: {"value": 360, "unit": "V"}
